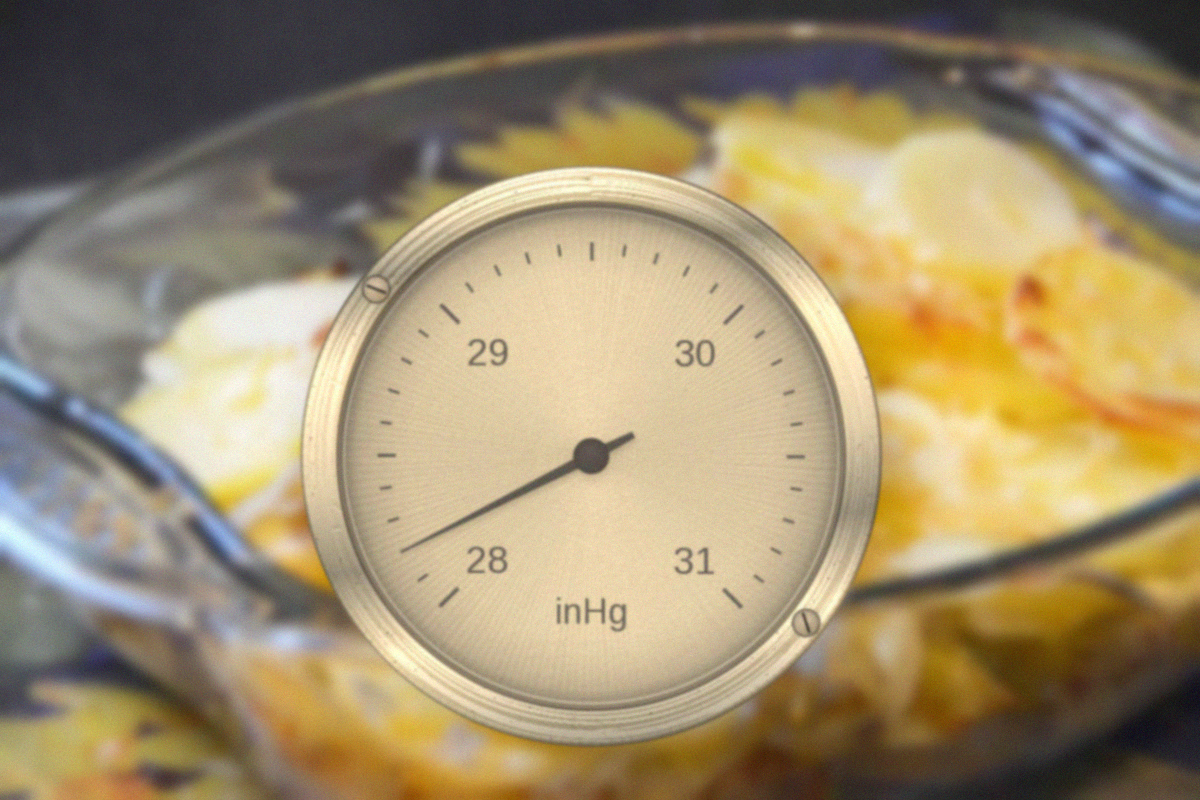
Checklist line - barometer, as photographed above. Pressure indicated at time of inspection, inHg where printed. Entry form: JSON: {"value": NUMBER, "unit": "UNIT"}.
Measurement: {"value": 28.2, "unit": "inHg"}
